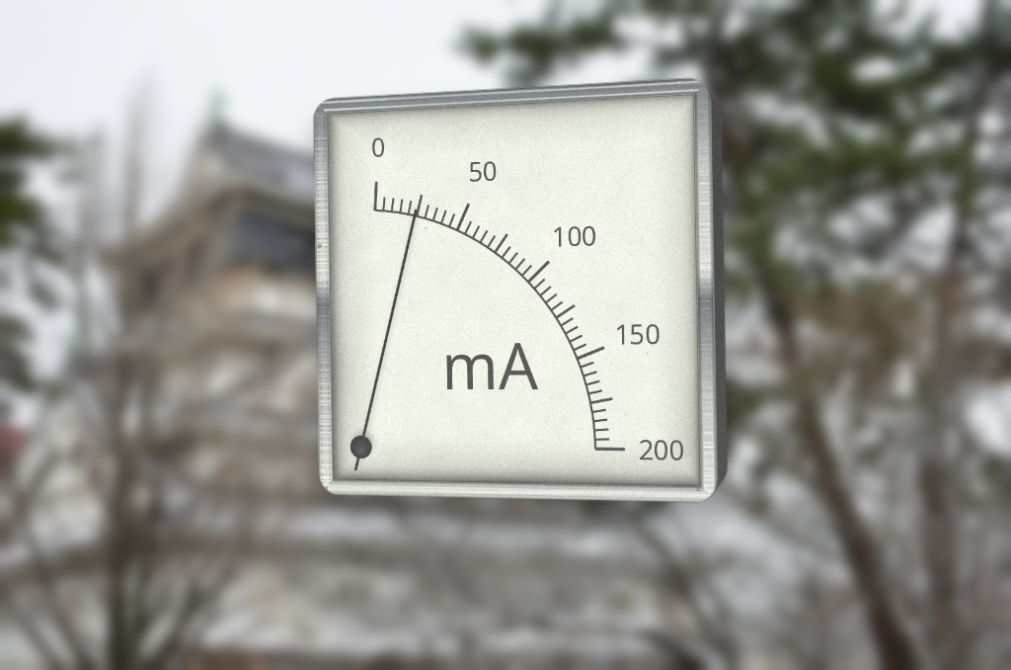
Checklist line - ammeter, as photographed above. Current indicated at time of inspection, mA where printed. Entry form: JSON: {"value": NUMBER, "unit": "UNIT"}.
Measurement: {"value": 25, "unit": "mA"}
